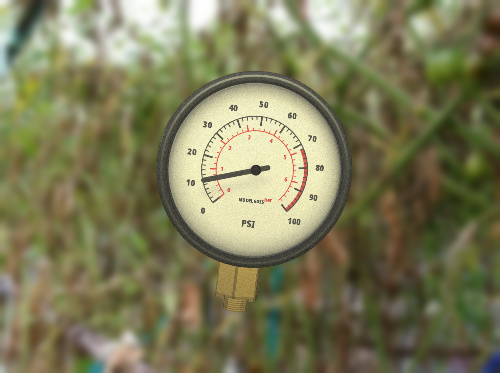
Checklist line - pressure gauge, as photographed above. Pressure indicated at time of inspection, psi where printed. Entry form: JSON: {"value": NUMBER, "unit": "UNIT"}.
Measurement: {"value": 10, "unit": "psi"}
